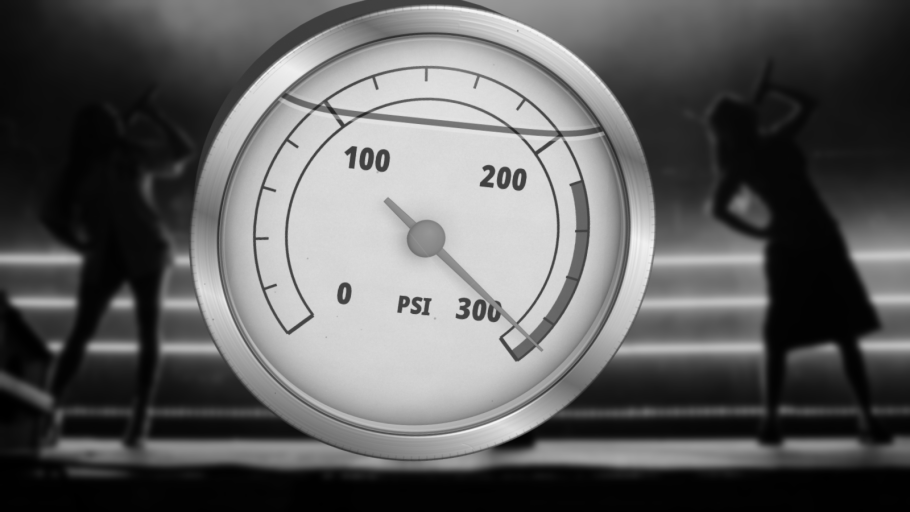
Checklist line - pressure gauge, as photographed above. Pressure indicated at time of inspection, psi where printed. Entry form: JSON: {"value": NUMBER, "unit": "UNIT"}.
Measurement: {"value": 290, "unit": "psi"}
